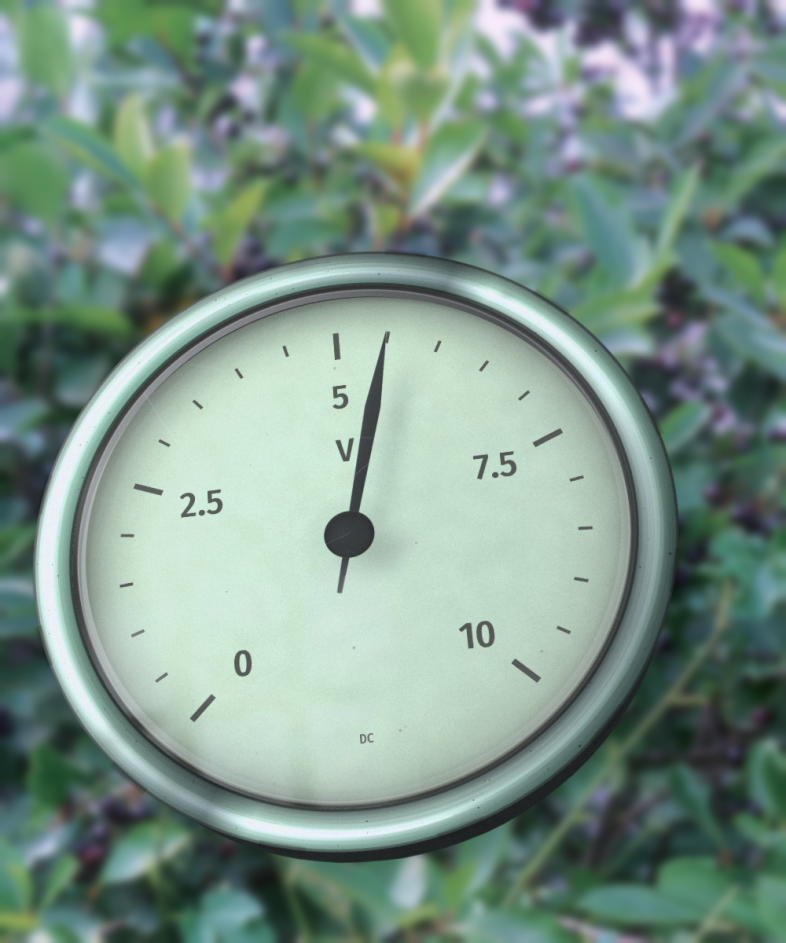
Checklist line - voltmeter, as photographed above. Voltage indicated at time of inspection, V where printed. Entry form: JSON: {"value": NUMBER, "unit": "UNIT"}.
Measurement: {"value": 5.5, "unit": "V"}
